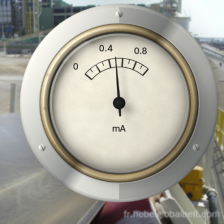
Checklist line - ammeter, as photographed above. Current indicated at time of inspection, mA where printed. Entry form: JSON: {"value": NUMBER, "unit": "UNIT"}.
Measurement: {"value": 0.5, "unit": "mA"}
